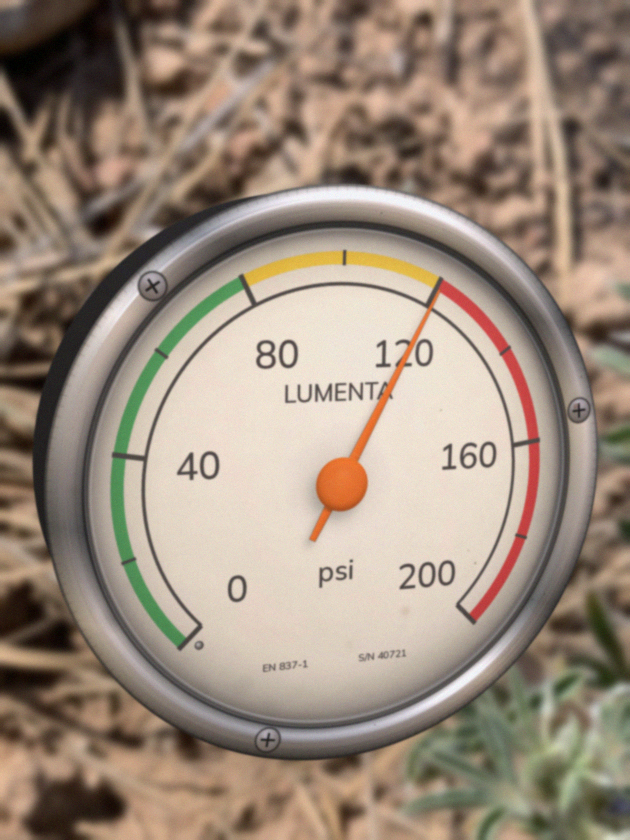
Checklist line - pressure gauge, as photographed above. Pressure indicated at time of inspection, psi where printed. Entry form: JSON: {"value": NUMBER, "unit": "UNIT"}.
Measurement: {"value": 120, "unit": "psi"}
